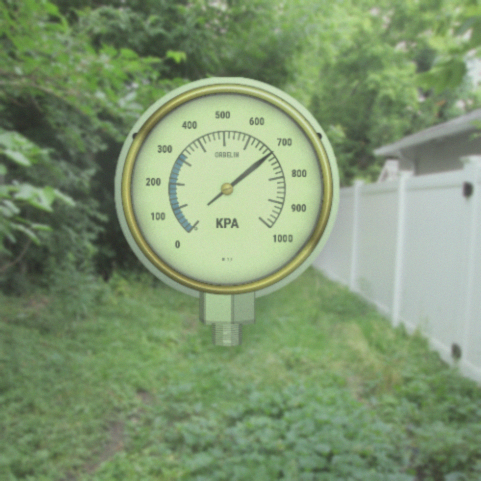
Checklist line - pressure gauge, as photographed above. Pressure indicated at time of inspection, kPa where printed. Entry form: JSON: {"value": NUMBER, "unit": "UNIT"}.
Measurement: {"value": 700, "unit": "kPa"}
